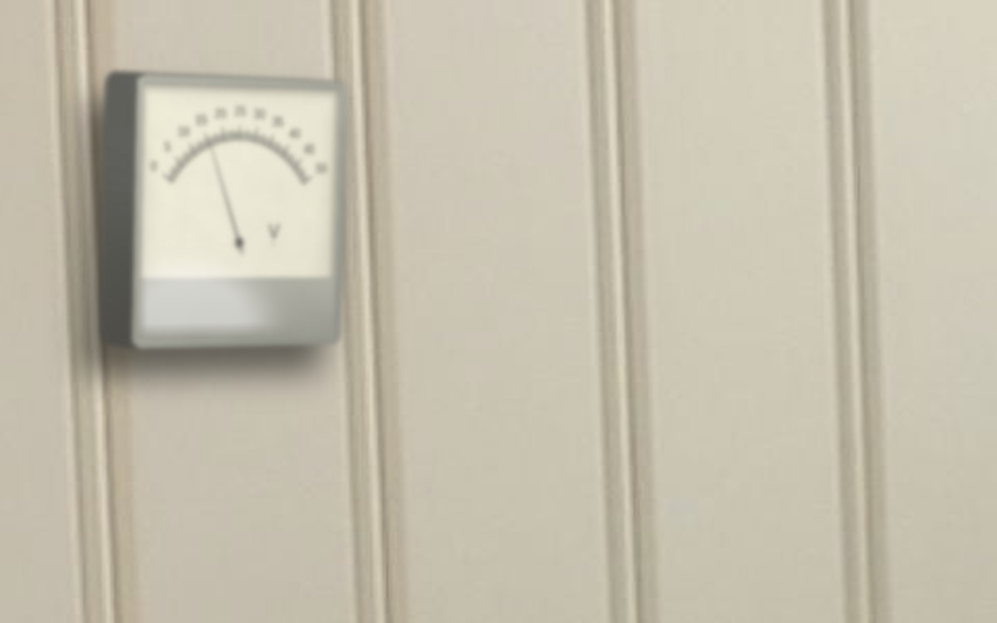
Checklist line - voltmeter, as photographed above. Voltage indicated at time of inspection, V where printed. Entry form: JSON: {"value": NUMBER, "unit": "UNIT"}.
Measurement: {"value": 15, "unit": "V"}
